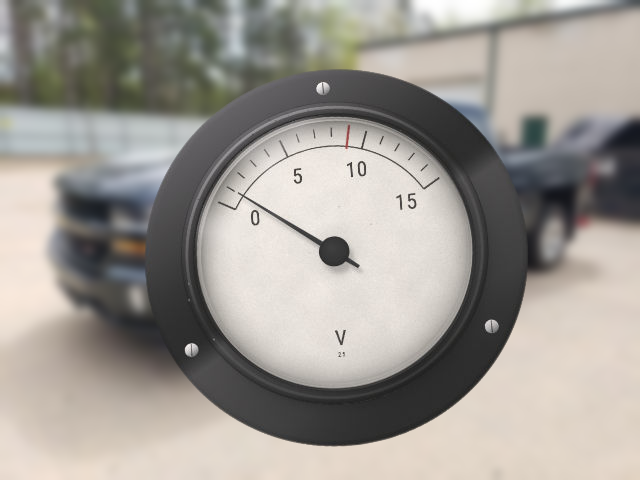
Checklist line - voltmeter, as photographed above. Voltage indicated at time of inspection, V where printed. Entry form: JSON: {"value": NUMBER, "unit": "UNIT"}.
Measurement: {"value": 1, "unit": "V"}
